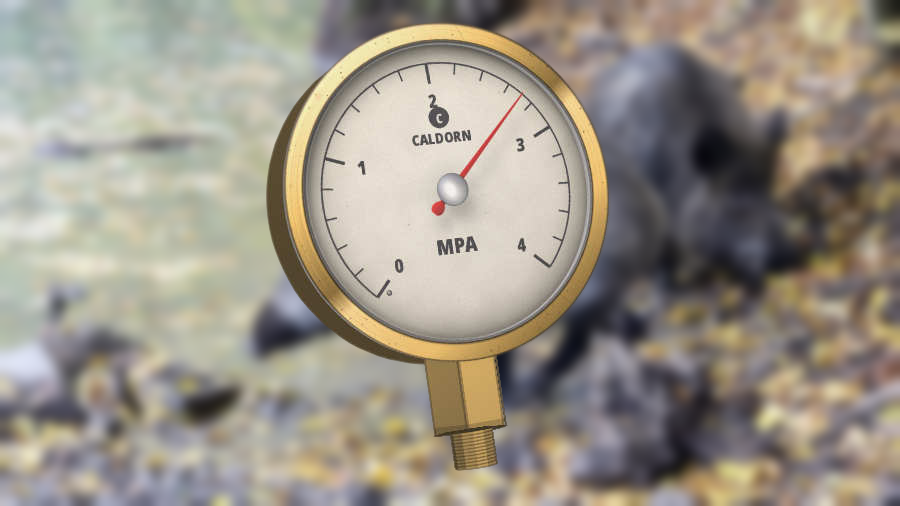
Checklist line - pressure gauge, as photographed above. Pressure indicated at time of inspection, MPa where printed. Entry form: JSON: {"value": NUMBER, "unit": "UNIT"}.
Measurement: {"value": 2.7, "unit": "MPa"}
